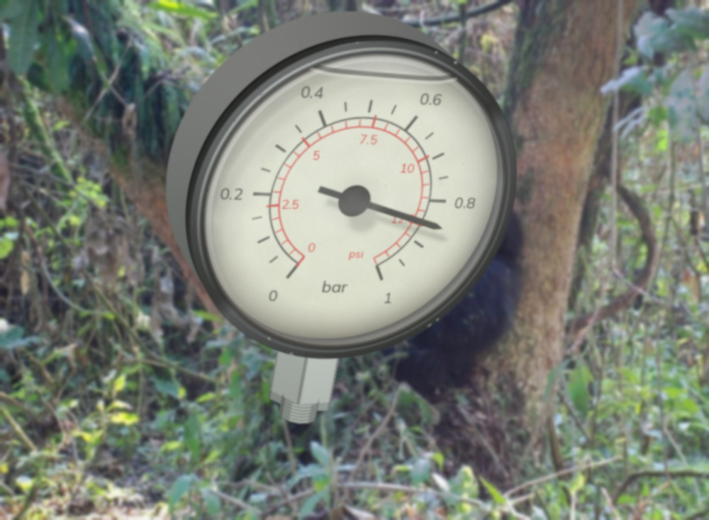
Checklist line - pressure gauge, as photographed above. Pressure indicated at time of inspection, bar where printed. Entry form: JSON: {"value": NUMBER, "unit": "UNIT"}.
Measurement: {"value": 0.85, "unit": "bar"}
